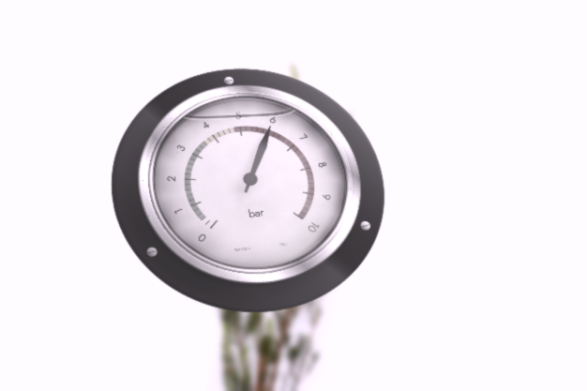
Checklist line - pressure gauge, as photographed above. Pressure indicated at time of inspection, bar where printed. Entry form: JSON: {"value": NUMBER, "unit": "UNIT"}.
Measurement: {"value": 6, "unit": "bar"}
